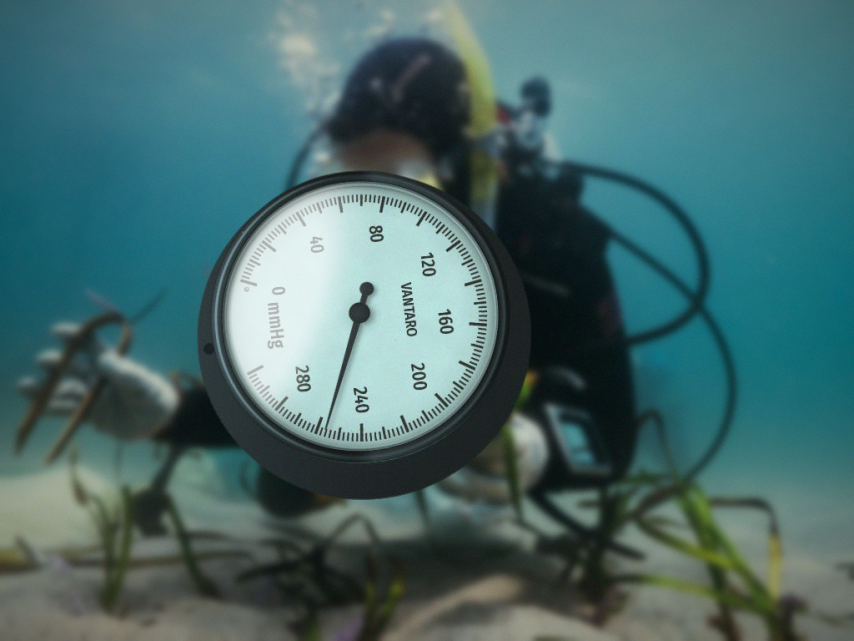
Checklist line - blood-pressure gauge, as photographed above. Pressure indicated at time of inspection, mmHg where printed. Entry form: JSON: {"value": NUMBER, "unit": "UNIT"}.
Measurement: {"value": 256, "unit": "mmHg"}
